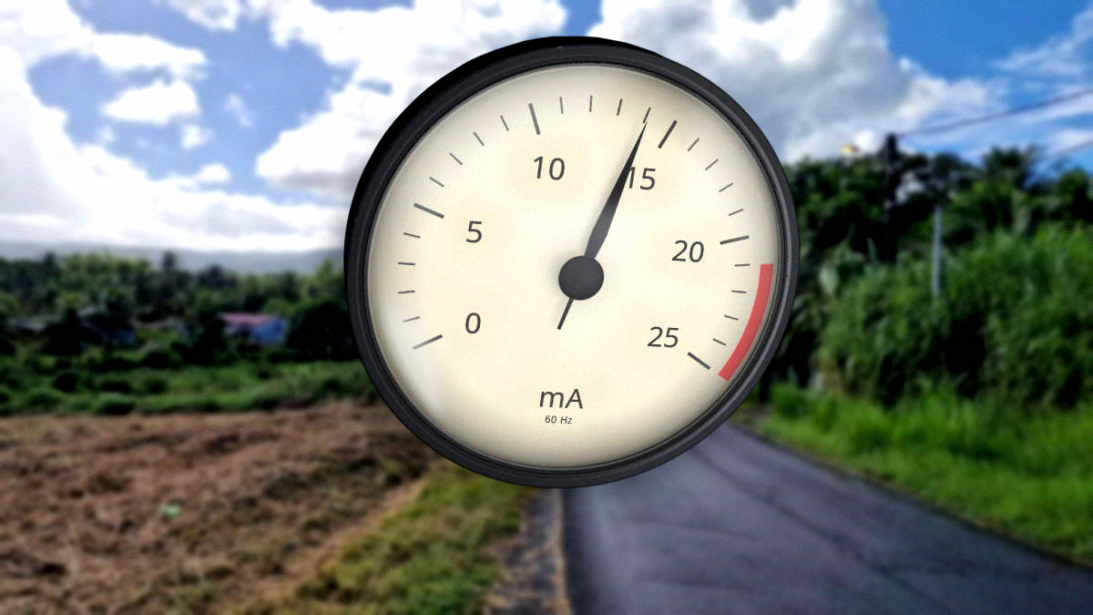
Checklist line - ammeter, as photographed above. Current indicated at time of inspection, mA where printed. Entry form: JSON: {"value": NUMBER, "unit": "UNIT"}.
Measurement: {"value": 14, "unit": "mA"}
